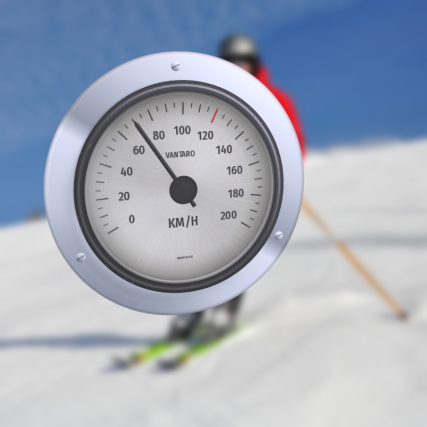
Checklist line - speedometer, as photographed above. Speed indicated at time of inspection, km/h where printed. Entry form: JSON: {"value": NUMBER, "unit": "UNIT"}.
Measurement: {"value": 70, "unit": "km/h"}
